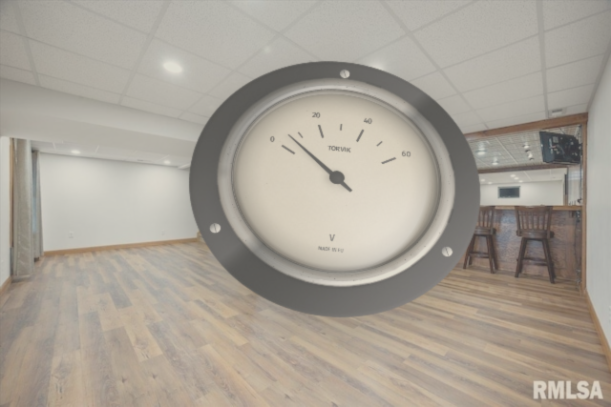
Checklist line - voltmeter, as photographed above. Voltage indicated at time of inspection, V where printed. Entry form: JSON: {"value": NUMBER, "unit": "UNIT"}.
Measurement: {"value": 5, "unit": "V"}
